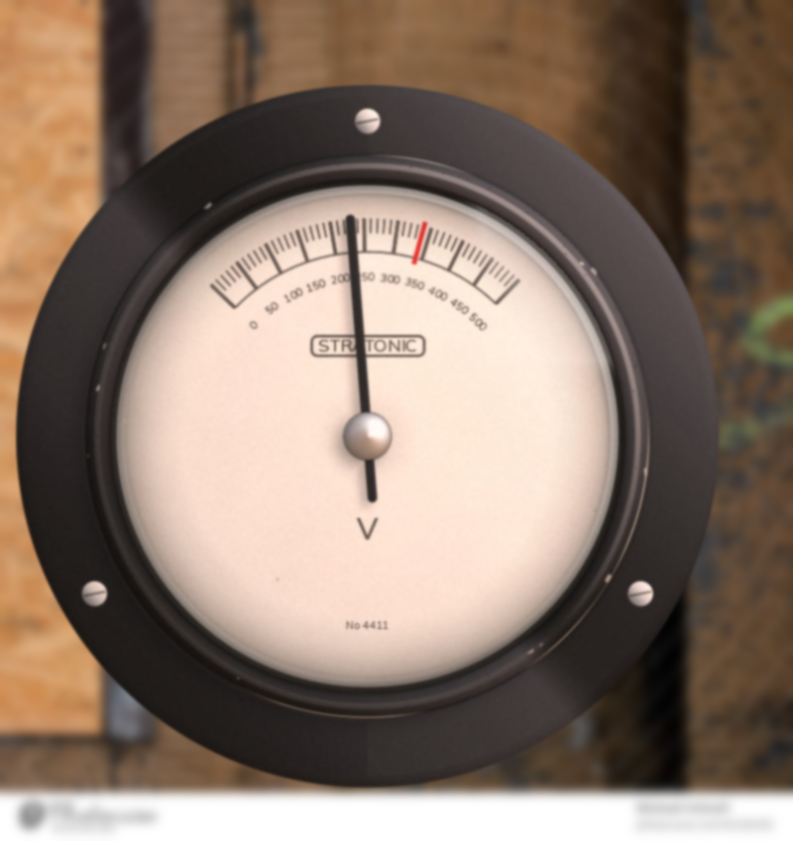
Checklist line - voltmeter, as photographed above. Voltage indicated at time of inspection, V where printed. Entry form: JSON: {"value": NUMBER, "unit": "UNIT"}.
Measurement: {"value": 230, "unit": "V"}
